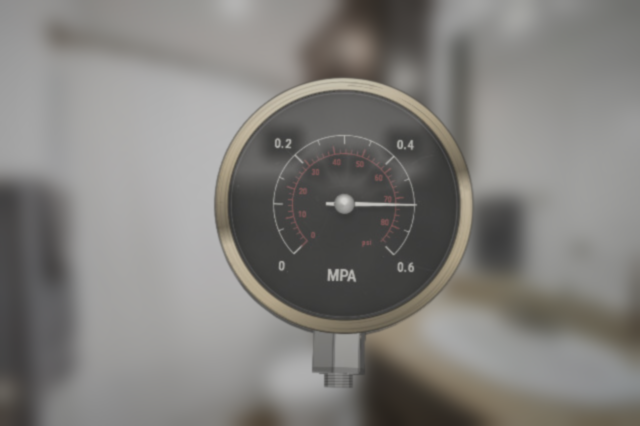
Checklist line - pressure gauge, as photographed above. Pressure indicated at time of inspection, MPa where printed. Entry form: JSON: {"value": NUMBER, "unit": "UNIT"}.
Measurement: {"value": 0.5, "unit": "MPa"}
